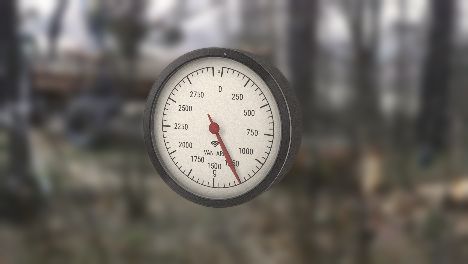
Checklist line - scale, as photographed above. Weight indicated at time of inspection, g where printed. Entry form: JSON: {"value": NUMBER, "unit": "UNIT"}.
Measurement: {"value": 1250, "unit": "g"}
